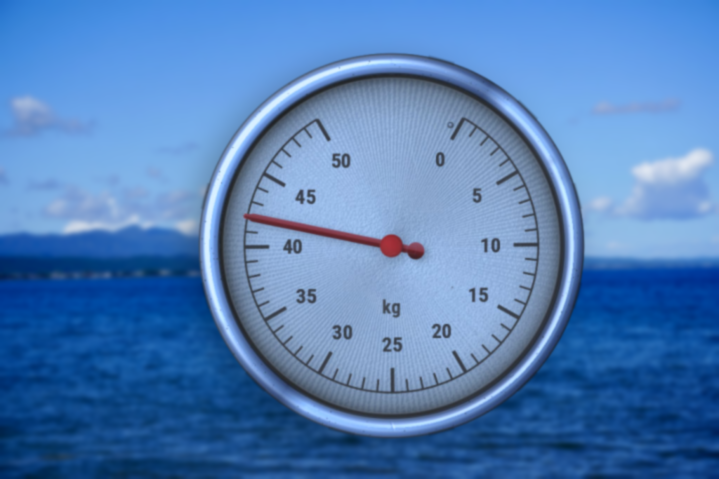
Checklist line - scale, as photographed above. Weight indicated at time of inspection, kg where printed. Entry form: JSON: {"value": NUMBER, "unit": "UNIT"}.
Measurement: {"value": 42, "unit": "kg"}
